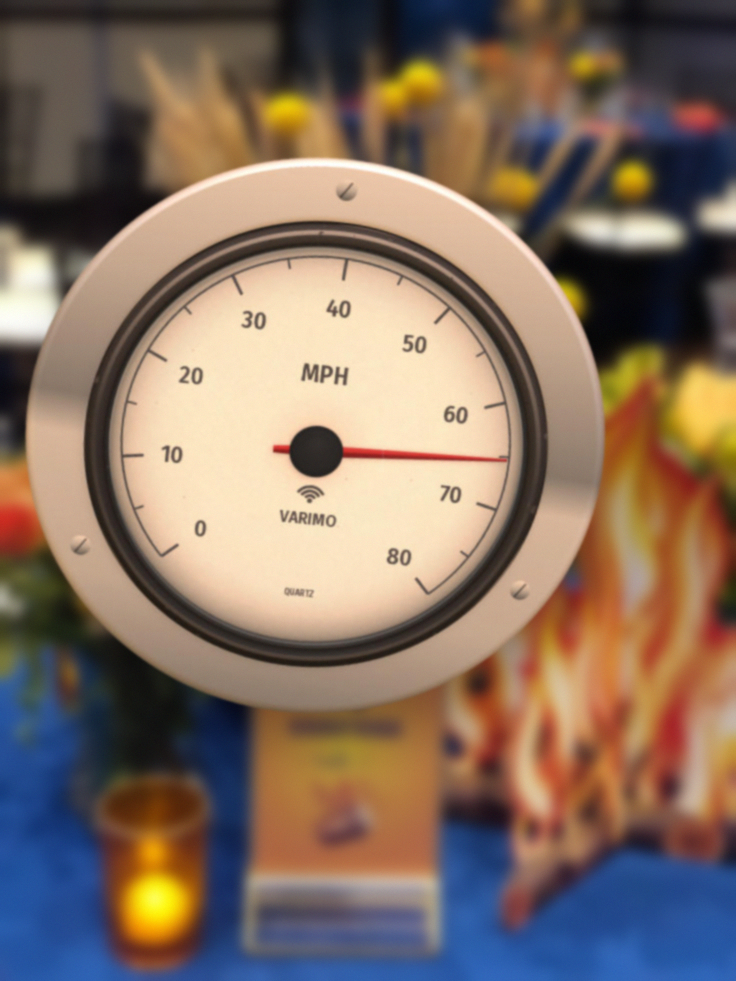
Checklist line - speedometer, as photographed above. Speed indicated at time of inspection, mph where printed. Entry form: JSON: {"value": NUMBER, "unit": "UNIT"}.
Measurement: {"value": 65, "unit": "mph"}
